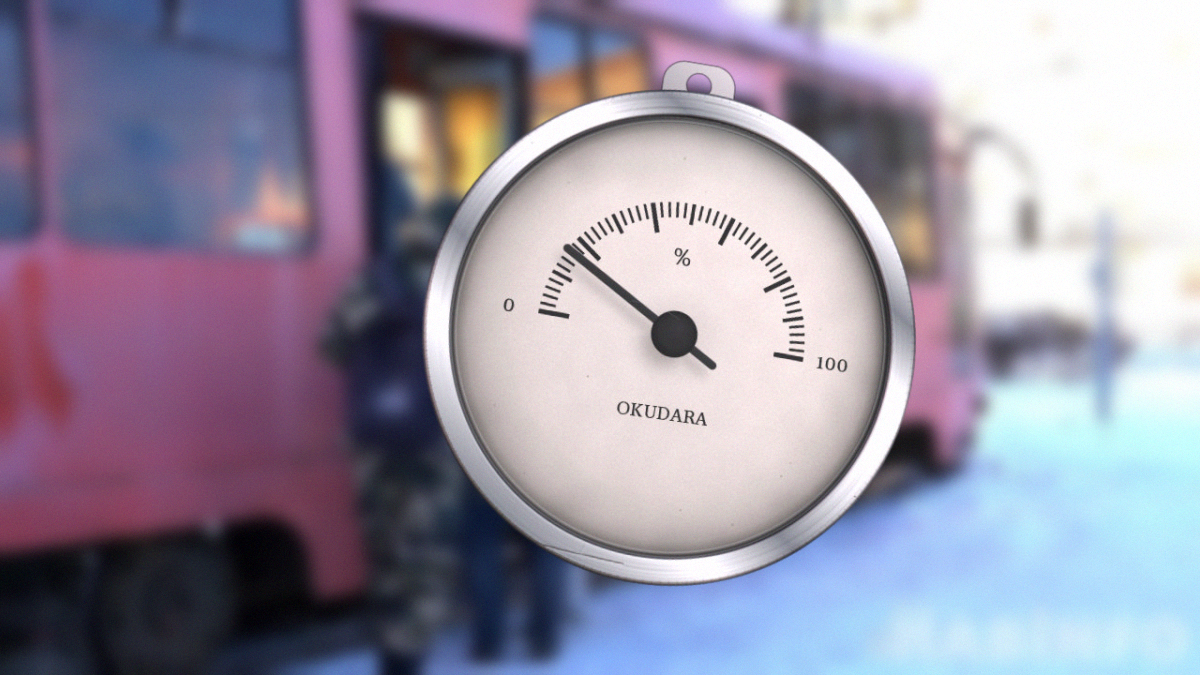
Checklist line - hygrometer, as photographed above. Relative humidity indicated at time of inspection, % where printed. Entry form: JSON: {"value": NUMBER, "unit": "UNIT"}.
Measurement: {"value": 16, "unit": "%"}
